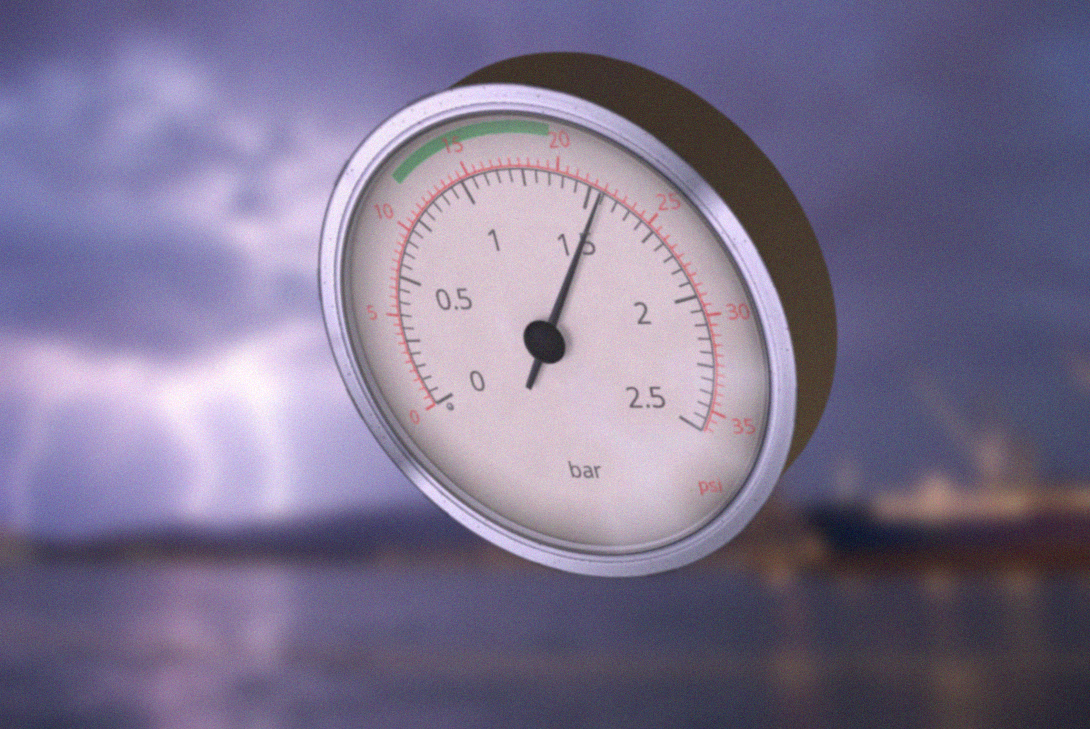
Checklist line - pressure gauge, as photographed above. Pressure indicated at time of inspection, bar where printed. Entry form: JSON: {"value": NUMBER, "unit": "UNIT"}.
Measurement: {"value": 1.55, "unit": "bar"}
